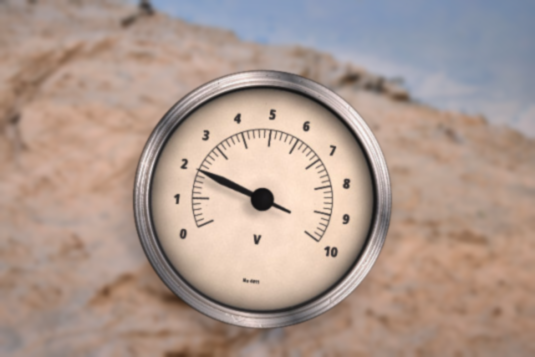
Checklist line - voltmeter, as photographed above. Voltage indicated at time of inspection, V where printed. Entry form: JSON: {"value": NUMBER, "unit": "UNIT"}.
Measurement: {"value": 2, "unit": "V"}
